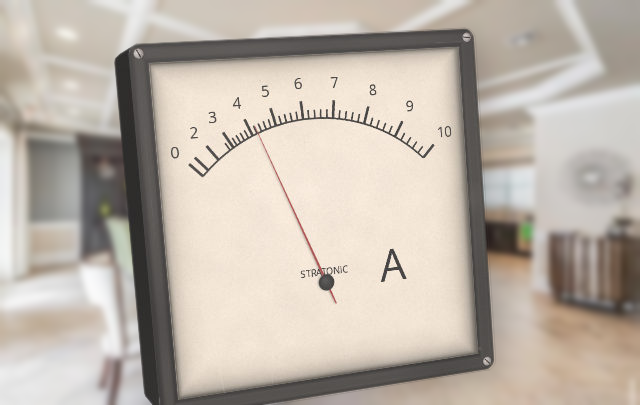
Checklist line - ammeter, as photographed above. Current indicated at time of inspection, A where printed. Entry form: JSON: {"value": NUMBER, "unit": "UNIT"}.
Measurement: {"value": 4.2, "unit": "A"}
